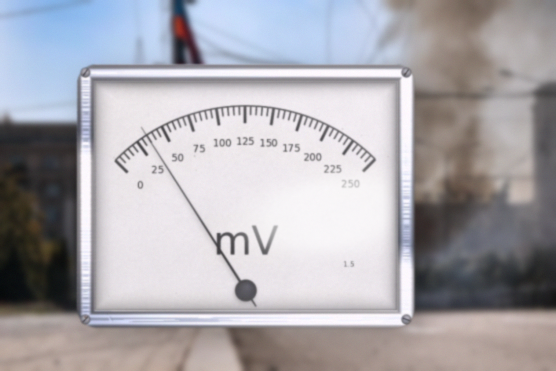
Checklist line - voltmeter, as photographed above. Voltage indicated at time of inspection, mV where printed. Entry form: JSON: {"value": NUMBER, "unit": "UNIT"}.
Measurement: {"value": 35, "unit": "mV"}
